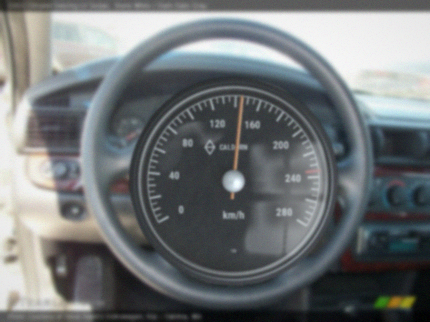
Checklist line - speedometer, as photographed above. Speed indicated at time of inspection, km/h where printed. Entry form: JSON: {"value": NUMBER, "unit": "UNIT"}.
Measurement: {"value": 145, "unit": "km/h"}
